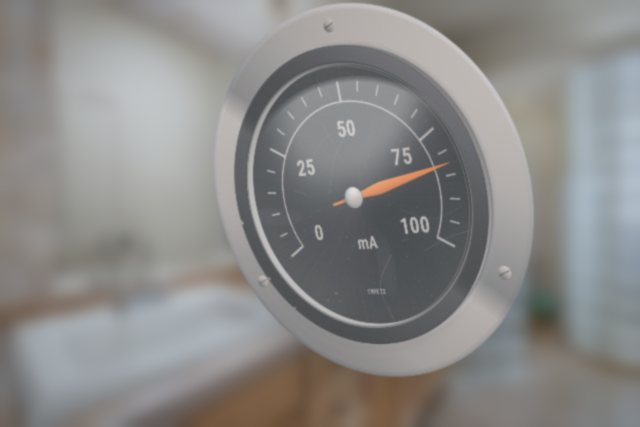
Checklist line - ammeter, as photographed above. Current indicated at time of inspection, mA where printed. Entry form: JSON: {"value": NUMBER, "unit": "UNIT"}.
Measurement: {"value": 82.5, "unit": "mA"}
